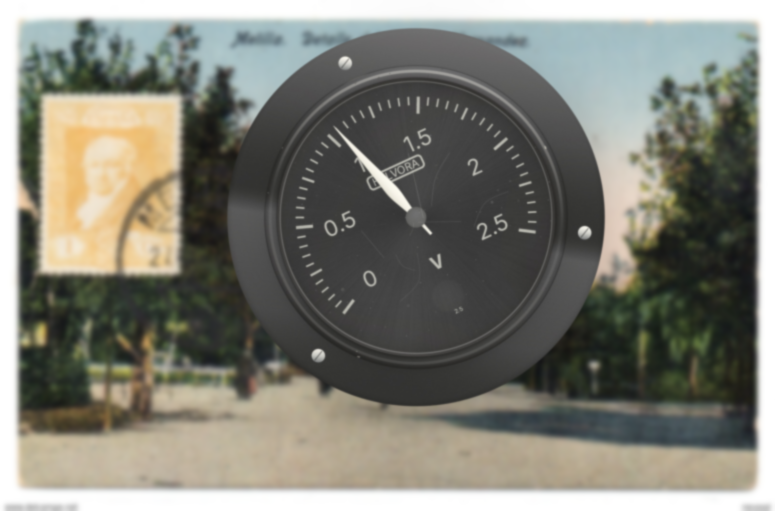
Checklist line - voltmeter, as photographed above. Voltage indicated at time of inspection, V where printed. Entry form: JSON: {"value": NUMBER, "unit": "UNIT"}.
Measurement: {"value": 1.05, "unit": "V"}
